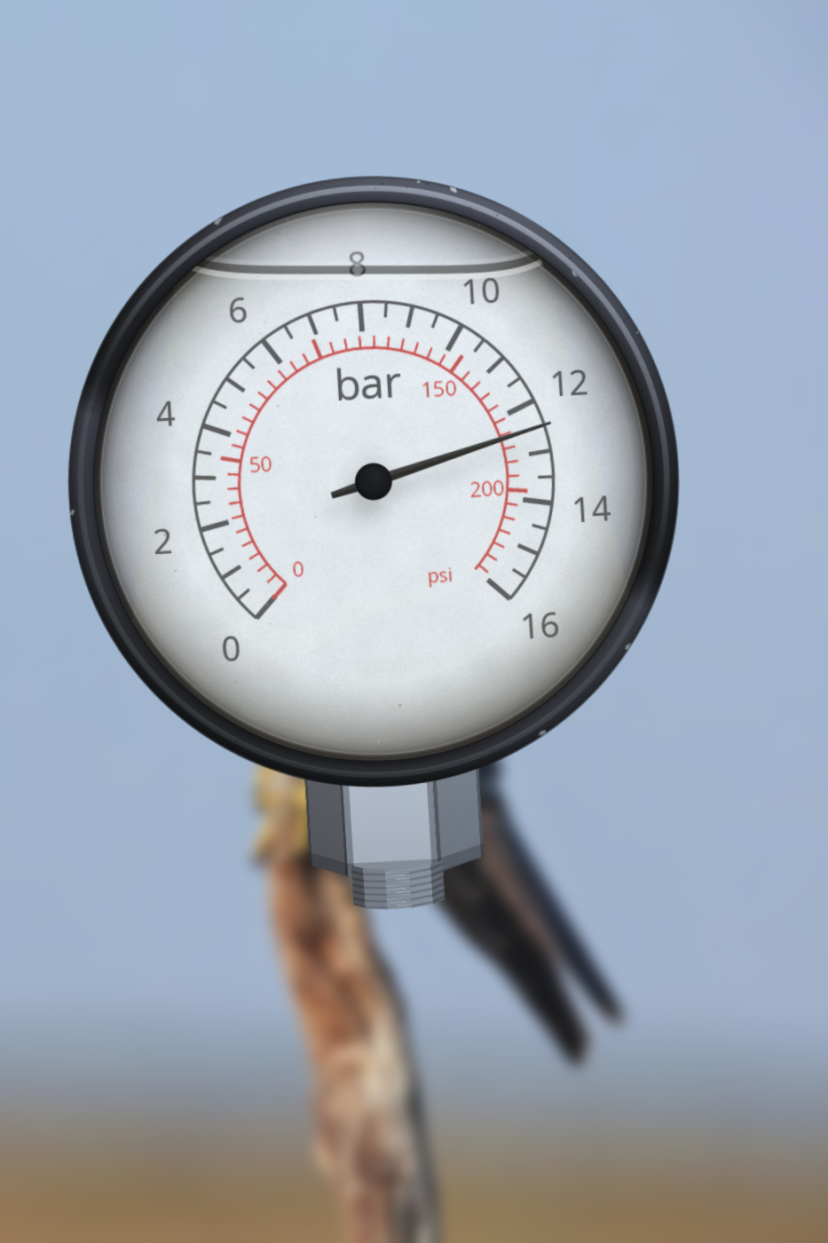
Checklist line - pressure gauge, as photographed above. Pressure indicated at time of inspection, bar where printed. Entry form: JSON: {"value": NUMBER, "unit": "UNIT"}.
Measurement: {"value": 12.5, "unit": "bar"}
